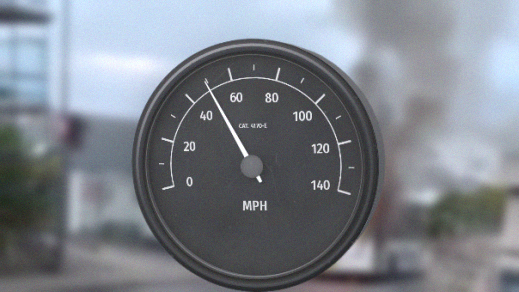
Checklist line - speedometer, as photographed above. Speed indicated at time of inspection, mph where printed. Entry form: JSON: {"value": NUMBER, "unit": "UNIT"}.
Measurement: {"value": 50, "unit": "mph"}
